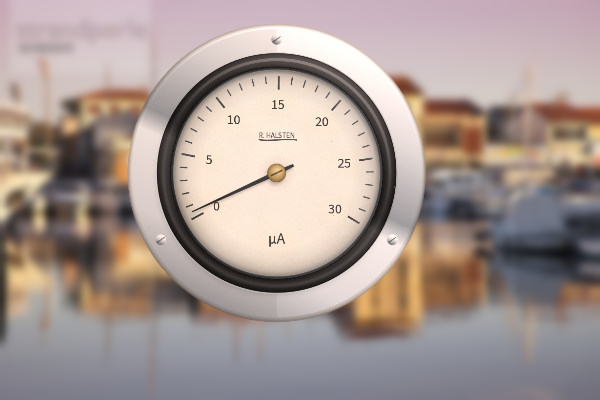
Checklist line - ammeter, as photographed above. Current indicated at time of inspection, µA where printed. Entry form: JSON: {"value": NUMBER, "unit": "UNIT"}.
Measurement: {"value": 0.5, "unit": "µA"}
